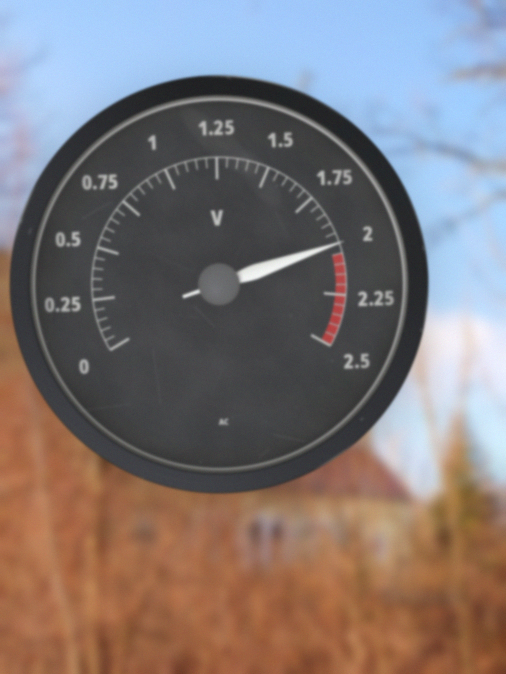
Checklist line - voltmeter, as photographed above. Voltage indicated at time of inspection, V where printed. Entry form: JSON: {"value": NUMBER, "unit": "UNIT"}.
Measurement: {"value": 2, "unit": "V"}
